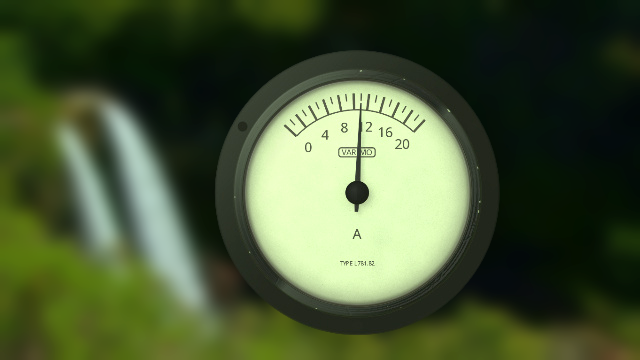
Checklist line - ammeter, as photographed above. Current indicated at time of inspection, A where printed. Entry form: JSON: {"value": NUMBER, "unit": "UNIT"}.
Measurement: {"value": 11, "unit": "A"}
